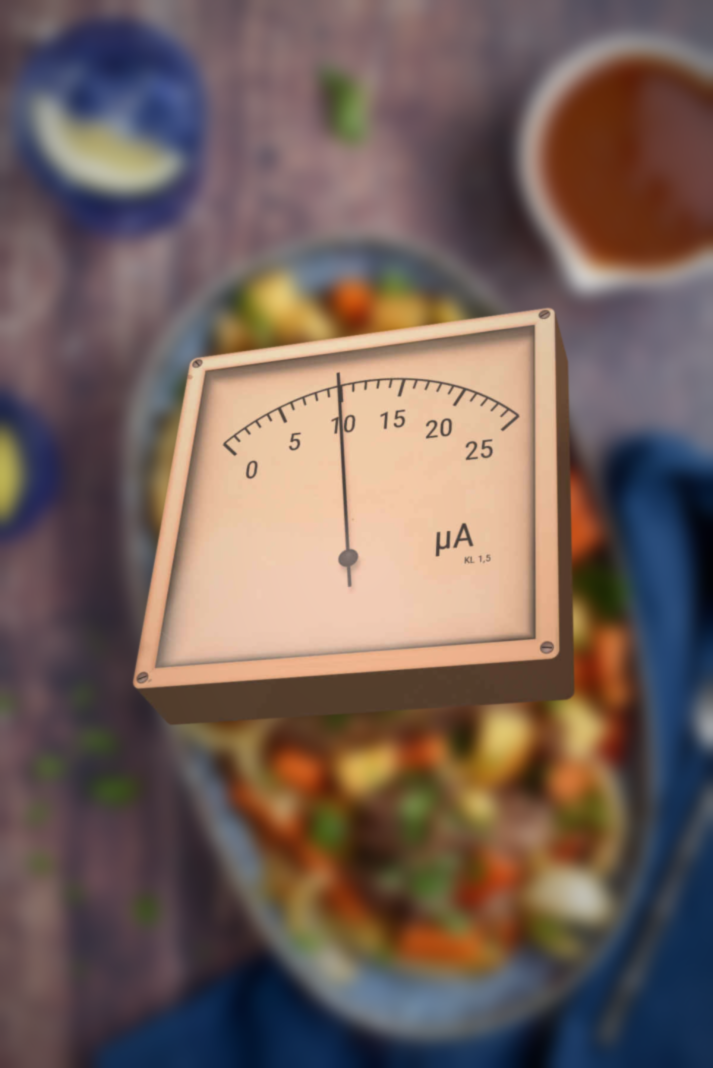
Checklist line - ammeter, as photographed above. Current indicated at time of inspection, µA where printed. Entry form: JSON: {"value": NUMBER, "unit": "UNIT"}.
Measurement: {"value": 10, "unit": "µA"}
